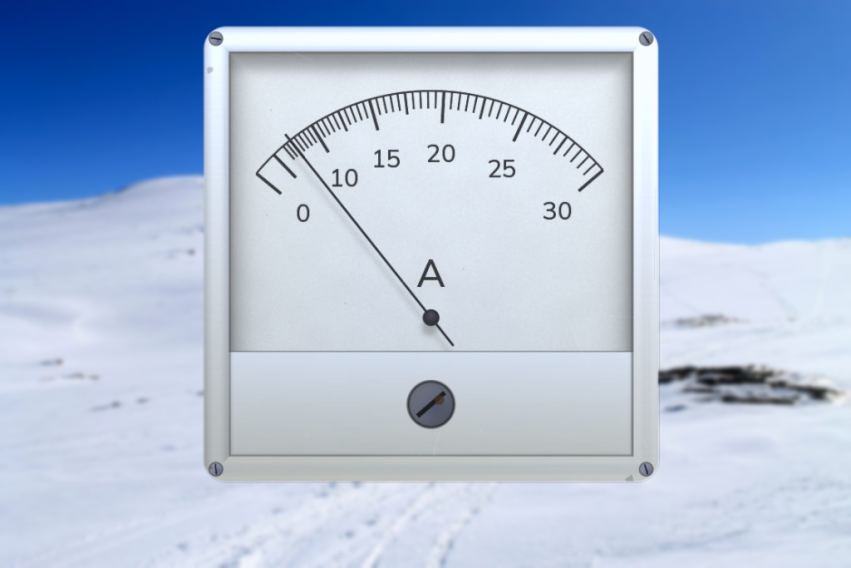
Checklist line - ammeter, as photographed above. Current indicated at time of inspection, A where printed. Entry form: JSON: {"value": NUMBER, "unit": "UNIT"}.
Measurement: {"value": 7.5, "unit": "A"}
